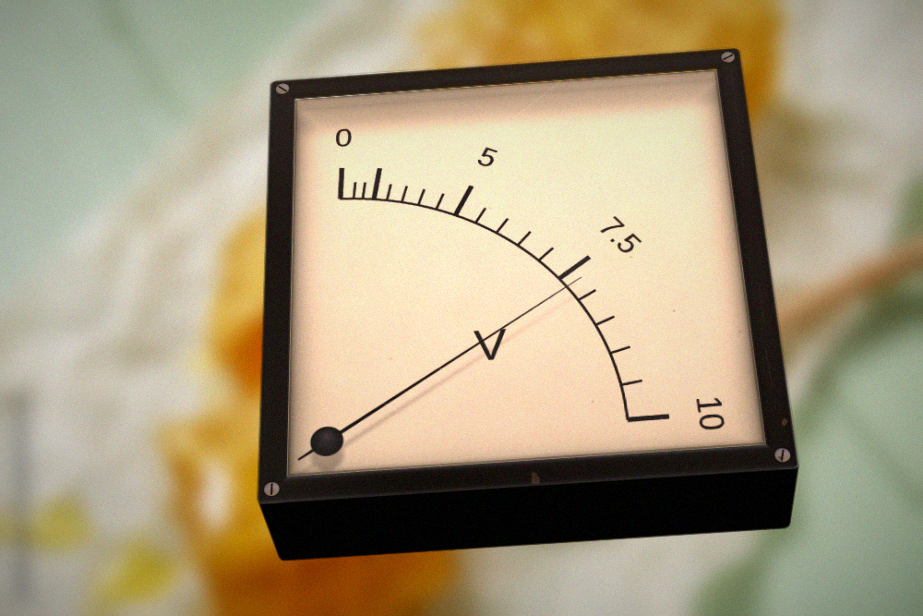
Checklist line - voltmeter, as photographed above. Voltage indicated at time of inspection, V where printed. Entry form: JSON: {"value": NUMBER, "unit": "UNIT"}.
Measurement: {"value": 7.75, "unit": "V"}
